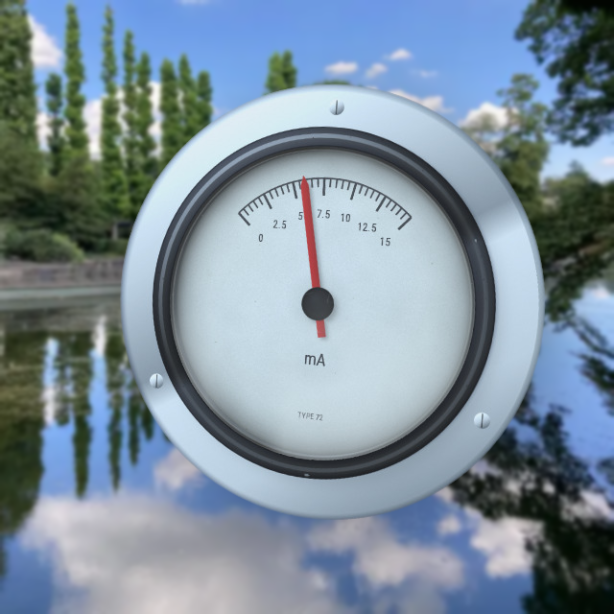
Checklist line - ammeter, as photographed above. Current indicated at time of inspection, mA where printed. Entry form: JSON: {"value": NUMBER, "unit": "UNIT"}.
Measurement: {"value": 6, "unit": "mA"}
